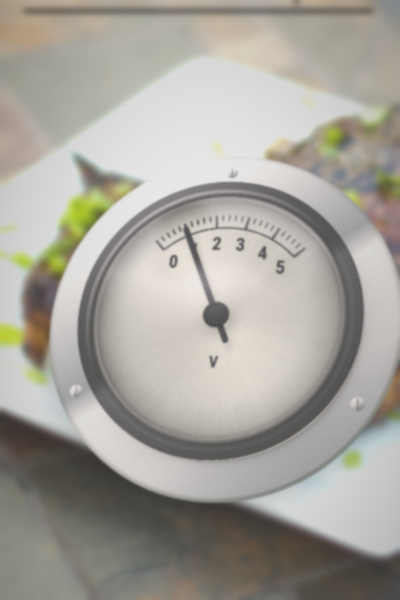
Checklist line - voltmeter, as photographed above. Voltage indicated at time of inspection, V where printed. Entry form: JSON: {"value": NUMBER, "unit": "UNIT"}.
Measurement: {"value": 1, "unit": "V"}
